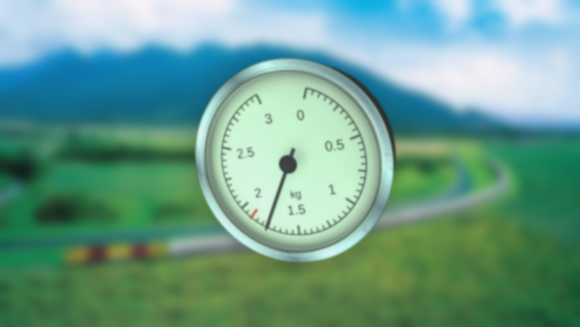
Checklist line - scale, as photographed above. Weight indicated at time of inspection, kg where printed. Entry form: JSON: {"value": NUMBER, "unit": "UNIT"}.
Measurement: {"value": 1.75, "unit": "kg"}
